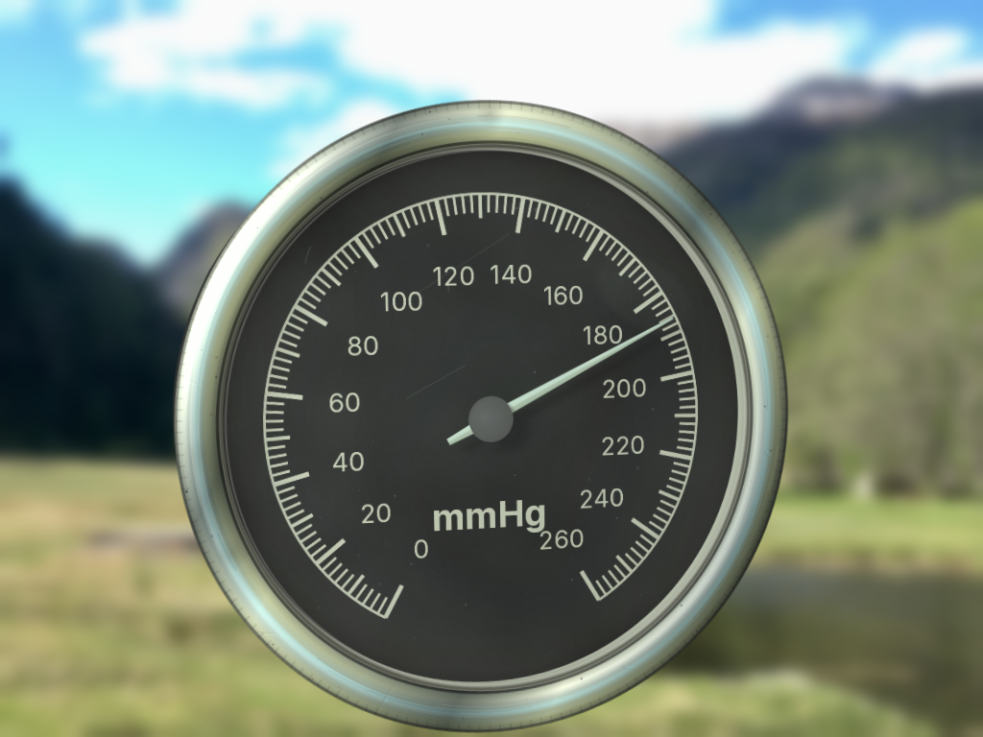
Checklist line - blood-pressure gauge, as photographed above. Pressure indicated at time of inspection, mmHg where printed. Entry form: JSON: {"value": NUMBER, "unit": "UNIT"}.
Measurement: {"value": 186, "unit": "mmHg"}
